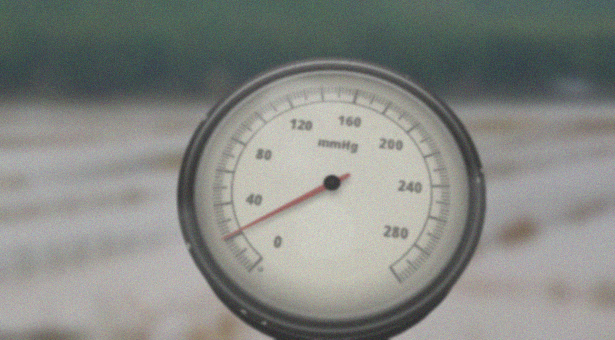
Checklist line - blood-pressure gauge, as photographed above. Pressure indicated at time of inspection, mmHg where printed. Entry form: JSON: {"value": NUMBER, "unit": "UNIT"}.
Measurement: {"value": 20, "unit": "mmHg"}
